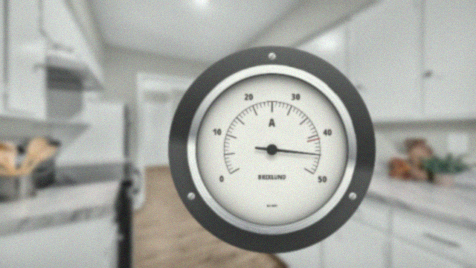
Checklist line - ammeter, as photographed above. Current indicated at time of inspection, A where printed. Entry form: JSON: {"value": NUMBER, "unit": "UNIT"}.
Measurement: {"value": 45, "unit": "A"}
